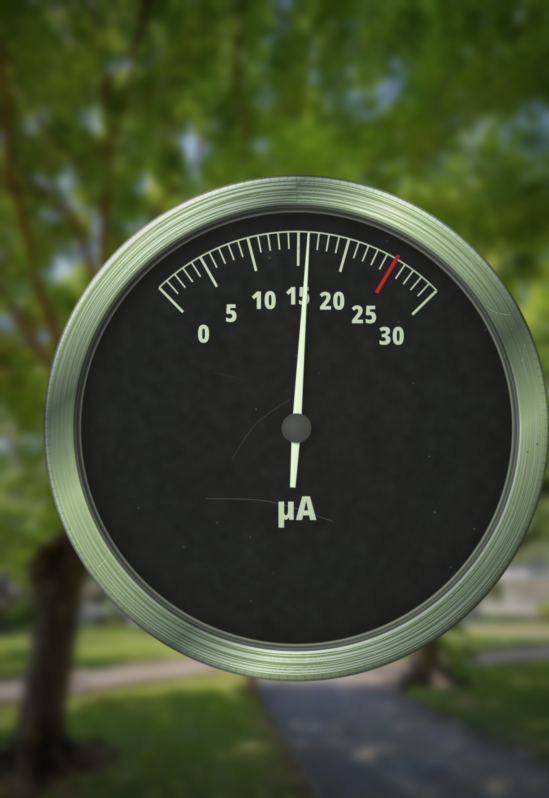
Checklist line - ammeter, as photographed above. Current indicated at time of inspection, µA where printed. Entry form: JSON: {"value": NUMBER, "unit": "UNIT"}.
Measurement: {"value": 16, "unit": "µA"}
